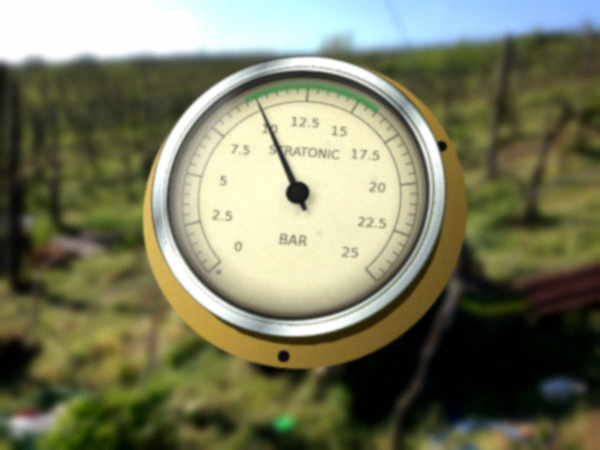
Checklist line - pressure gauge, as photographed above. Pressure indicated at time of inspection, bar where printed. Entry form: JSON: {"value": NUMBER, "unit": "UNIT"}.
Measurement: {"value": 10, "unit": "bar"}
